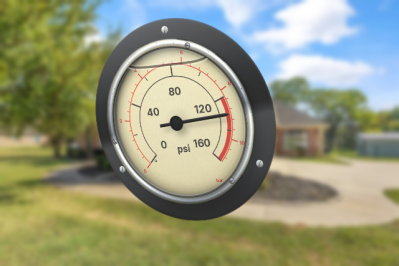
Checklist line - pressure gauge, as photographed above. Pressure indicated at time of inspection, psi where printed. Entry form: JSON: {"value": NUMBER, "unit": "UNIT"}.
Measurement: {"value": 130, "unit": "psi"}
